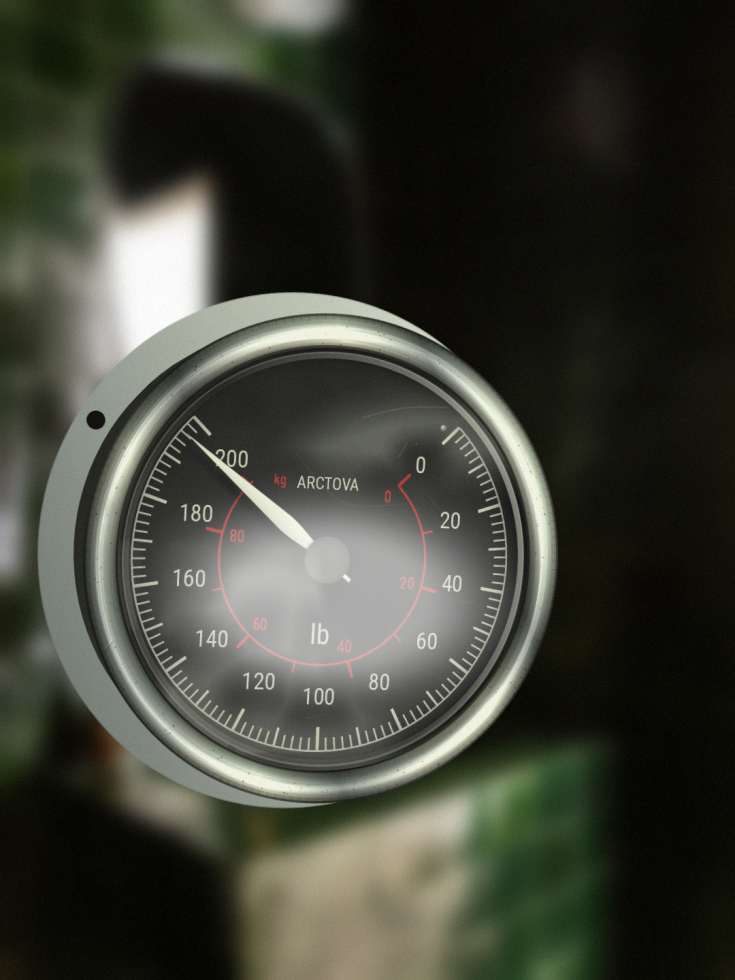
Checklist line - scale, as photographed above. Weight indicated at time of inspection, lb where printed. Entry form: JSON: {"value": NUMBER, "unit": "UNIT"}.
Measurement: {"value": 196, "unit": "lb"}
